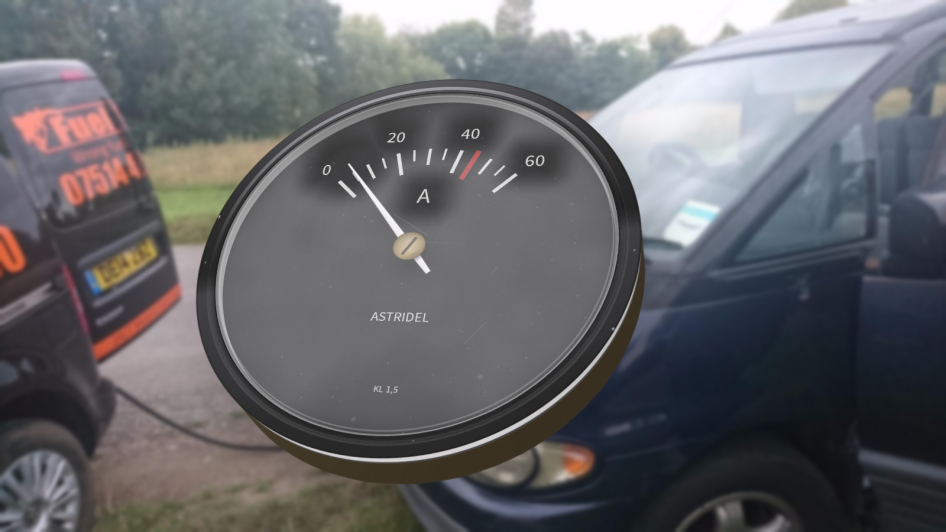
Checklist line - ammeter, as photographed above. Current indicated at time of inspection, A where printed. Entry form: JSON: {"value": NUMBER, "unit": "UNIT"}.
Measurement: {"value": 5, "unit": "A"}
